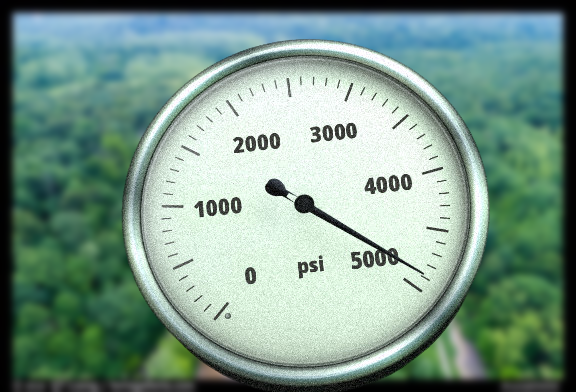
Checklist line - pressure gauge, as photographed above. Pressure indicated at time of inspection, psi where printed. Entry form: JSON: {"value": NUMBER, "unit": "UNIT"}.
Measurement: {"value": 4900, "unit": "psi"}
